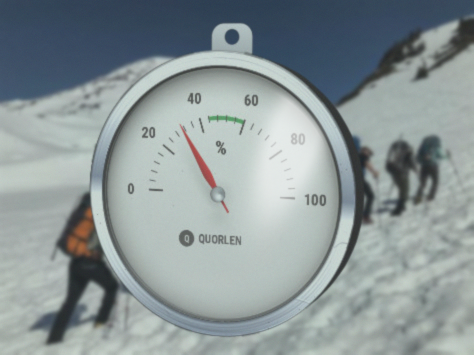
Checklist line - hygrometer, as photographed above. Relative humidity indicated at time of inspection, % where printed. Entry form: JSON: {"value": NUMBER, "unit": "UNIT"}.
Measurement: {"value": 32, "unit": "%"}
